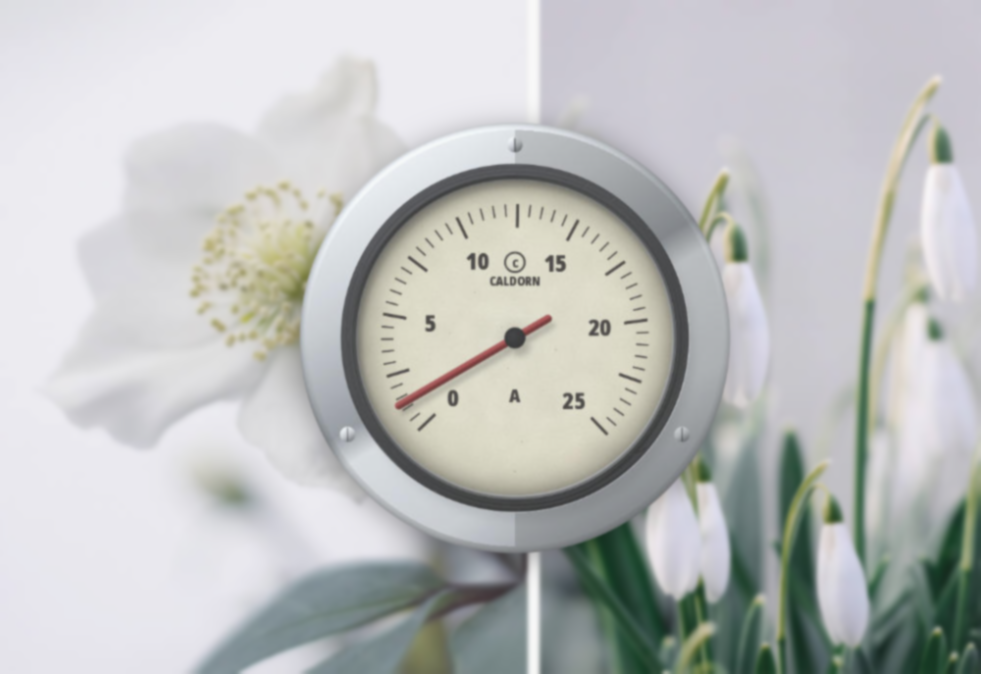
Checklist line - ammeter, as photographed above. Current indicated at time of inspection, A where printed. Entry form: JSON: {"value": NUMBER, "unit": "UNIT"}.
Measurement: {"value": 1.25, "unit": "A"}
